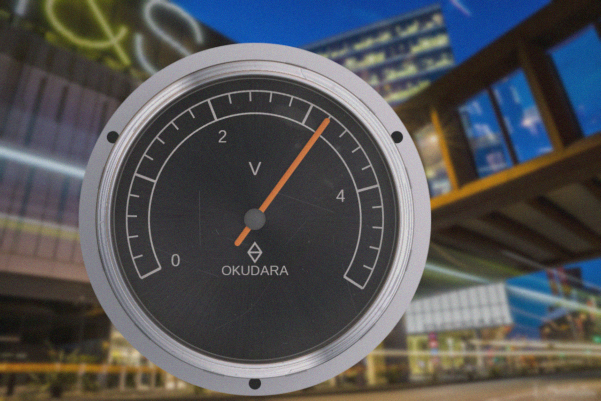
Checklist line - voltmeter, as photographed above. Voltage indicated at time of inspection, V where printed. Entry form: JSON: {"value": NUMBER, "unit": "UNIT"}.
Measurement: {"value": 3.2, "unit": "V"}
